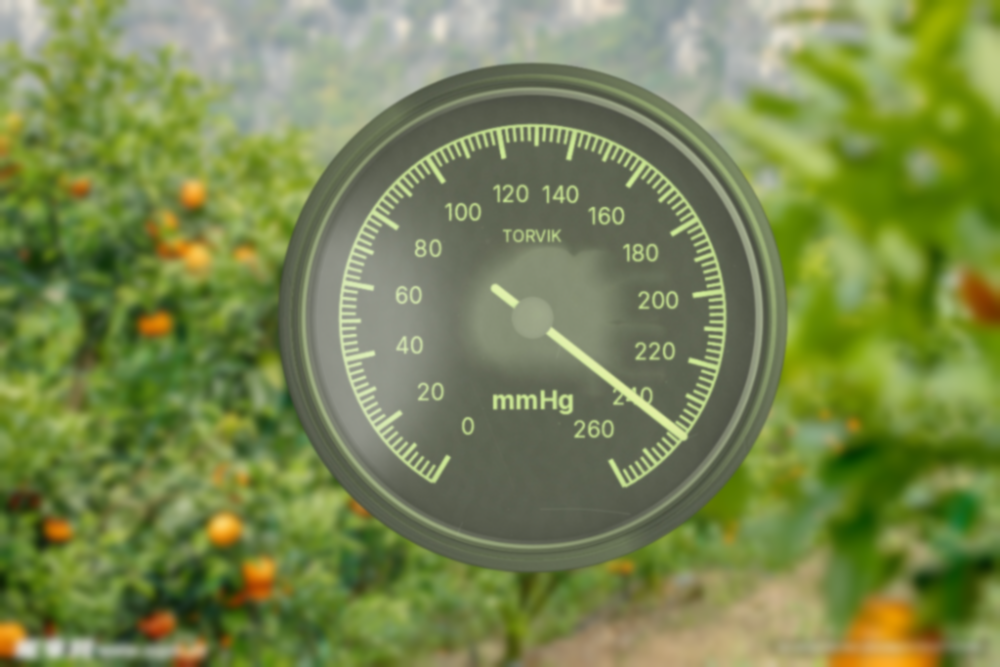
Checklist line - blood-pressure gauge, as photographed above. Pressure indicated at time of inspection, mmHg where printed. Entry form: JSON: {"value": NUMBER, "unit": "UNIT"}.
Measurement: {"value": 240, "unit": "mmHg"}
